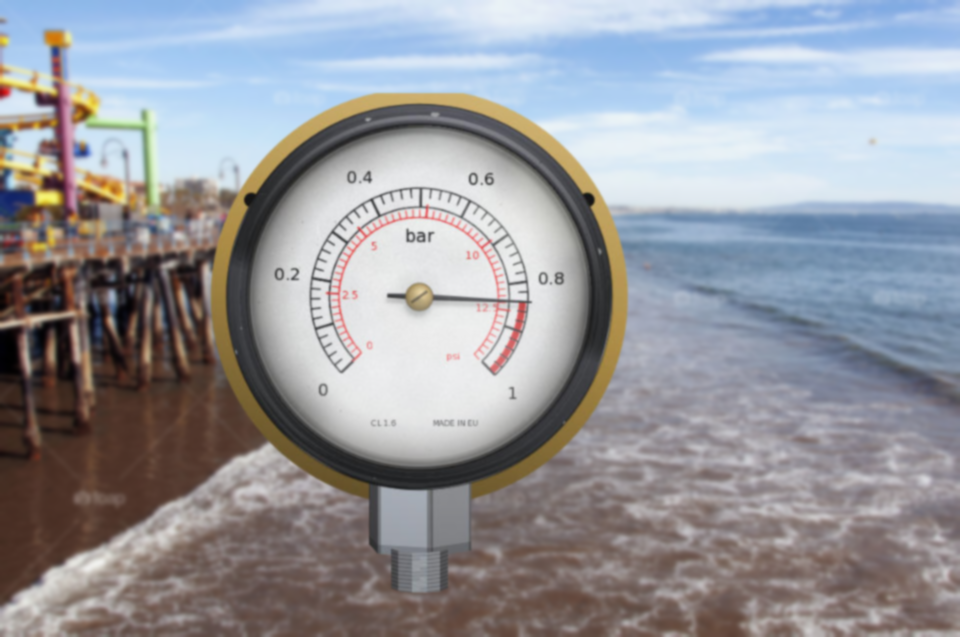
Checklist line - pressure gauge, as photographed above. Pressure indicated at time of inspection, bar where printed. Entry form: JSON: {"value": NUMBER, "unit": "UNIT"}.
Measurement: {"value": 0.84, "unit": "bar"}
